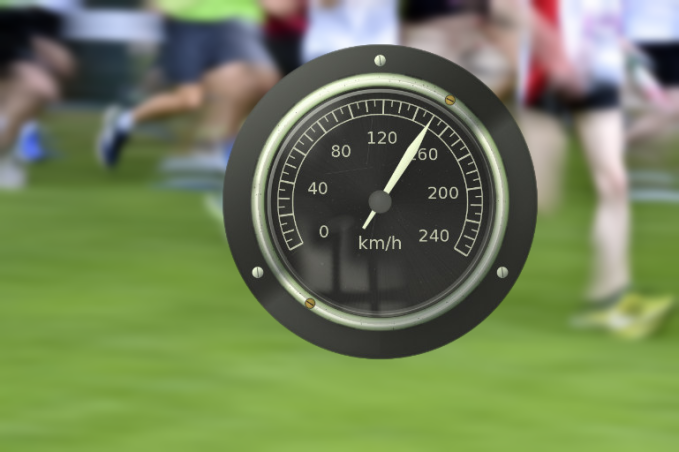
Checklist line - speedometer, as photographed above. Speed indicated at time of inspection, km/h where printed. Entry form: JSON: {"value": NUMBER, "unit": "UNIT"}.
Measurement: {"value": 150, "unit": "km/h"}
